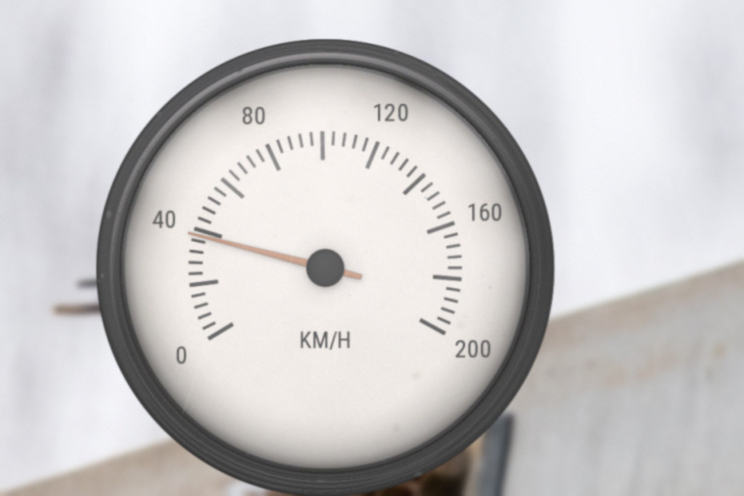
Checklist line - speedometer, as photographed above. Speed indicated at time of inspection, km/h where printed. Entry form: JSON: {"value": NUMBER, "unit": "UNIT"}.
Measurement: {"value": 38, "unit": "km/h"}
